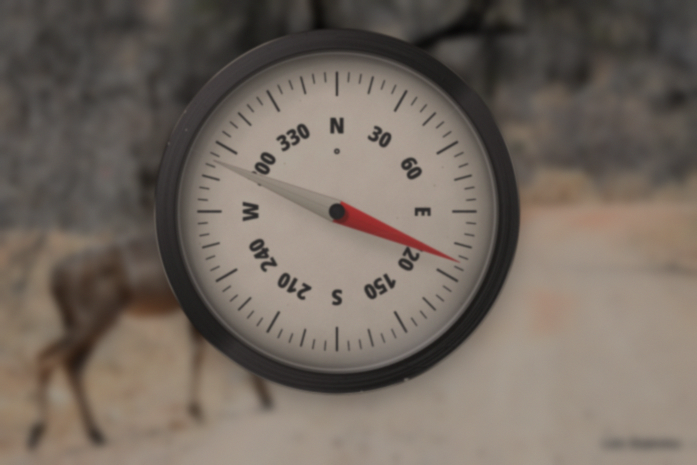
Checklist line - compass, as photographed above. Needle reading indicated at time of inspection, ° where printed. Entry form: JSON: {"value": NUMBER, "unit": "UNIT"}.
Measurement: {"value": 112.5, "unit": "°"}
